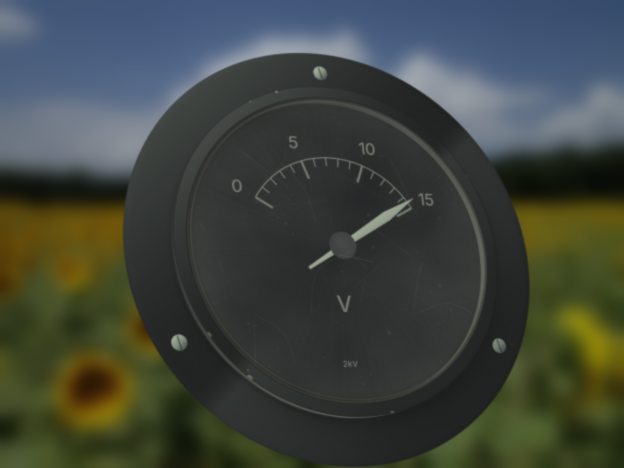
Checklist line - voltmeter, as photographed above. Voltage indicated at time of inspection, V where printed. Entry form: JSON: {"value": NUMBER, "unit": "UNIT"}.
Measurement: {"value": 14.5, "unit": "V"}
